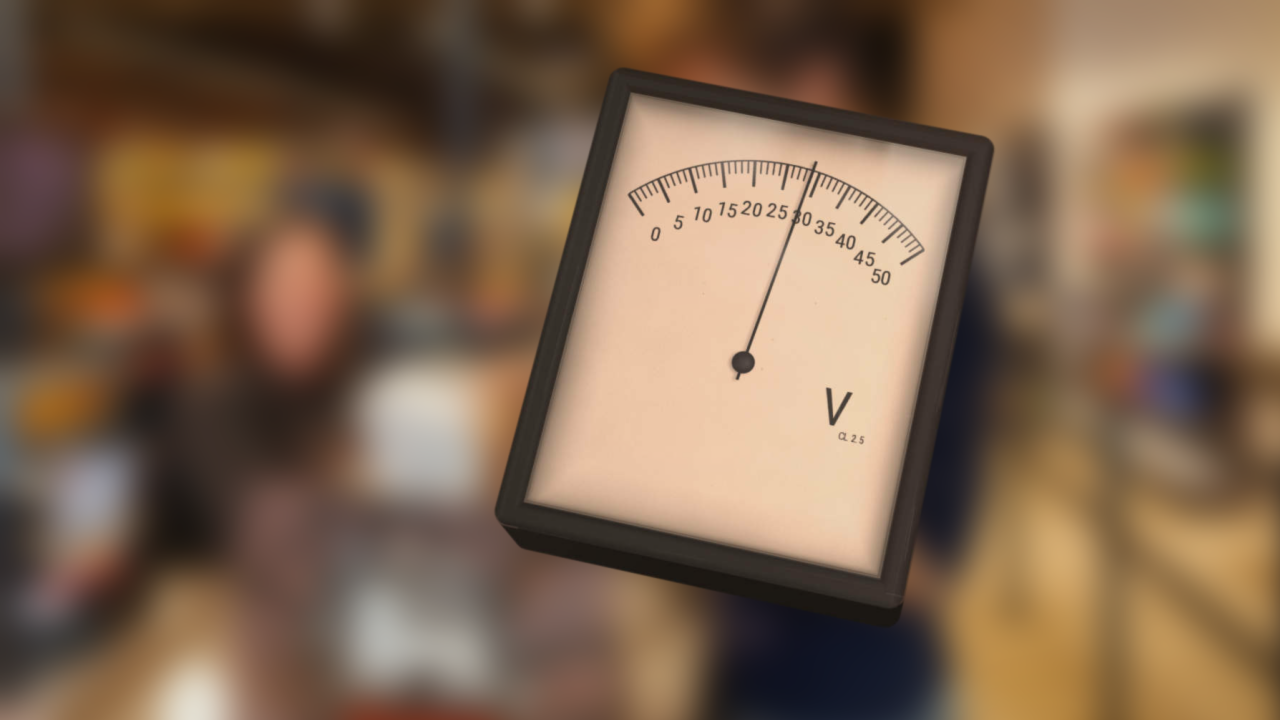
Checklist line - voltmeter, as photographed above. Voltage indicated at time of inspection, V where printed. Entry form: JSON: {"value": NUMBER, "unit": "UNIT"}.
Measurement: {"value": 29, "unit": "V"}
